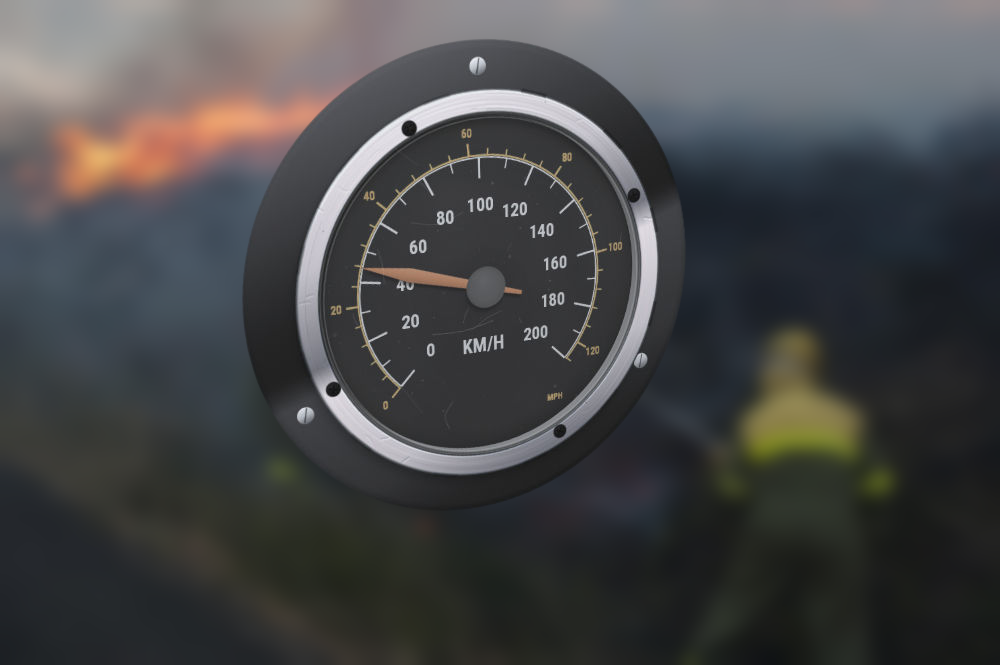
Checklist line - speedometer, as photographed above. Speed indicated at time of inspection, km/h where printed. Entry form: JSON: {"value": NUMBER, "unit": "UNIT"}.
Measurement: {"value": 45, "unit": "km/h"}
